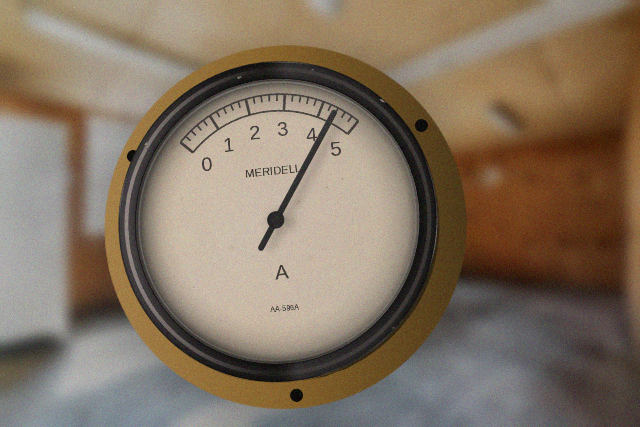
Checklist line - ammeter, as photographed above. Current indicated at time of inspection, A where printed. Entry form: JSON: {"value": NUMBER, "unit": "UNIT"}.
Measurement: {"value": 4.4, "unit": "A"}
